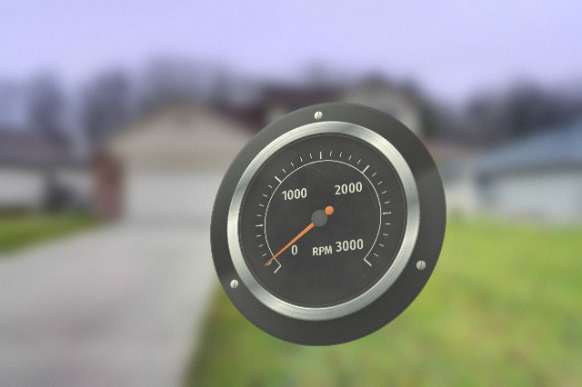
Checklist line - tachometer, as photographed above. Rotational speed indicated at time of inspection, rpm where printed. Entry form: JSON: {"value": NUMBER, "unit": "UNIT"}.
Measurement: {"value": 100, "unit": "rpm"}
